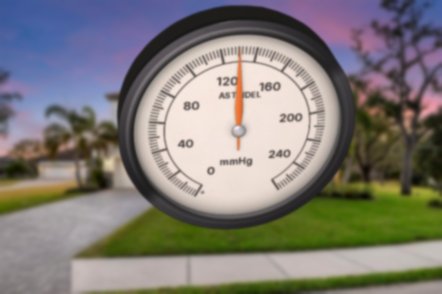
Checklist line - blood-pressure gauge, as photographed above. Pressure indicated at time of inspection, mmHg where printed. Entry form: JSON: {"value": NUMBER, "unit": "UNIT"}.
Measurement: {"value": 130, "unit": "mmHg"}
